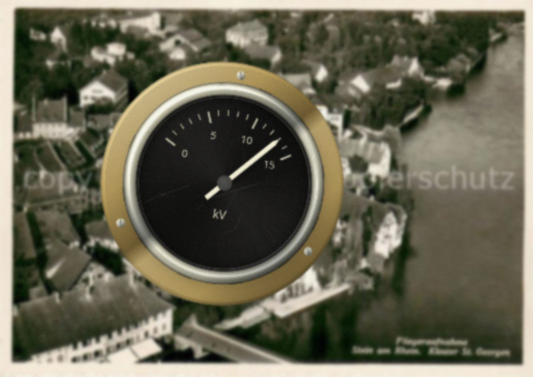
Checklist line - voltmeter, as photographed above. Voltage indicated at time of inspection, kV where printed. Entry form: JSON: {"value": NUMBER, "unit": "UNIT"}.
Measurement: {"value": 13, "unit": "kV"}
